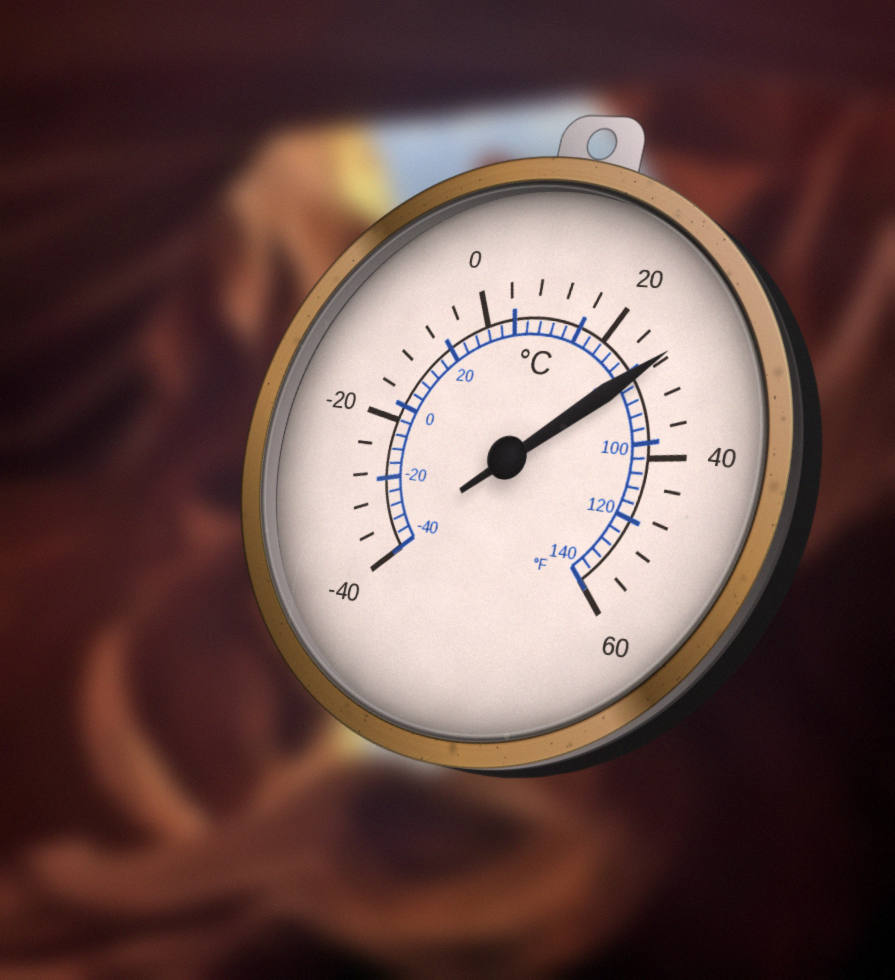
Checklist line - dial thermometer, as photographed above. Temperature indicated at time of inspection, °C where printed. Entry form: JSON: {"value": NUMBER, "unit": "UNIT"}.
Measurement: {"value": 28, "unit": "°C"}
